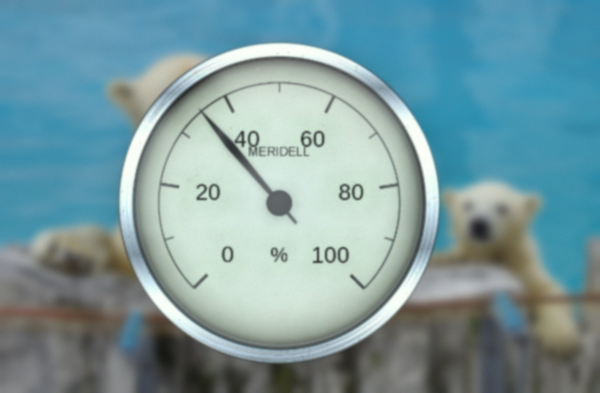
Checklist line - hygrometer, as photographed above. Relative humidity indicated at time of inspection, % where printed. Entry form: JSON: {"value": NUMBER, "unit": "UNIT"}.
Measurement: {"value": 35, "unit": "%"}
